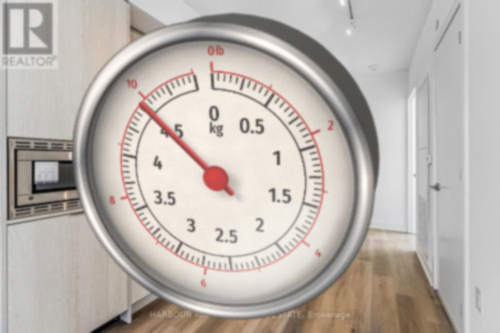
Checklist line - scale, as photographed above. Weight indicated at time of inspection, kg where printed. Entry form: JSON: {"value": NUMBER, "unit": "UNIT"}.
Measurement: {"value": 4.5, "unit": "kg"}
